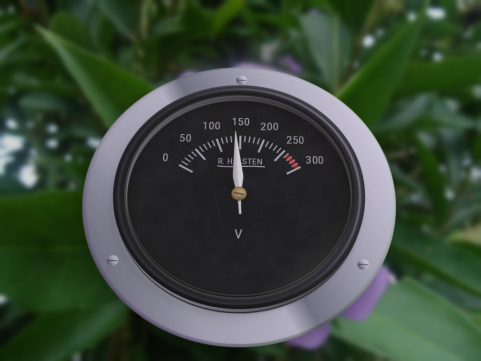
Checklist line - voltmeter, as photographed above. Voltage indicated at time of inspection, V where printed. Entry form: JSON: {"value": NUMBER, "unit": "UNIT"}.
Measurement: {"value": 140, "unit": "V"}
